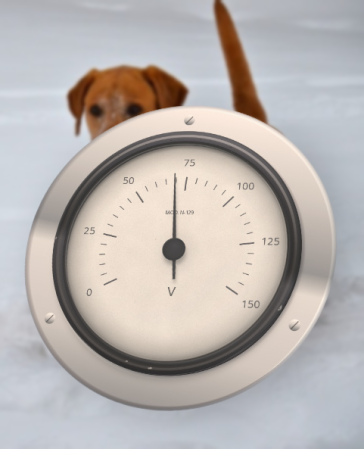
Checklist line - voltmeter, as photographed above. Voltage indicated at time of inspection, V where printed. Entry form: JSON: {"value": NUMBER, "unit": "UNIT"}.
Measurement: {"value": 70, "unit": "V"}
